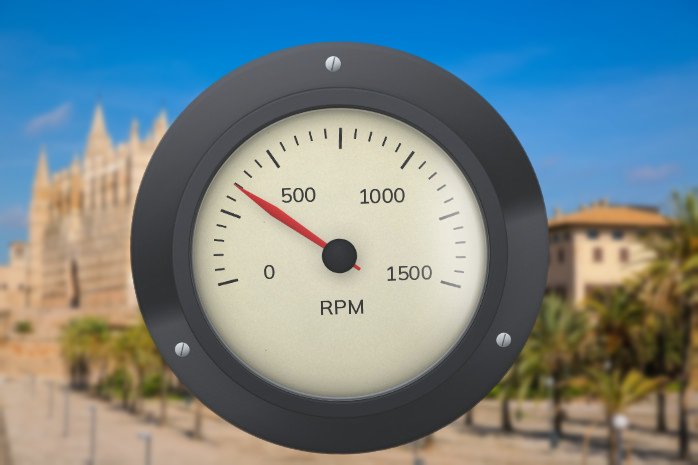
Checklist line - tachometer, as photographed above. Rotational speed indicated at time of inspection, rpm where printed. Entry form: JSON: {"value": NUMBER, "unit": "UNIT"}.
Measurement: {"value": 350, "unit": "rpm"}
